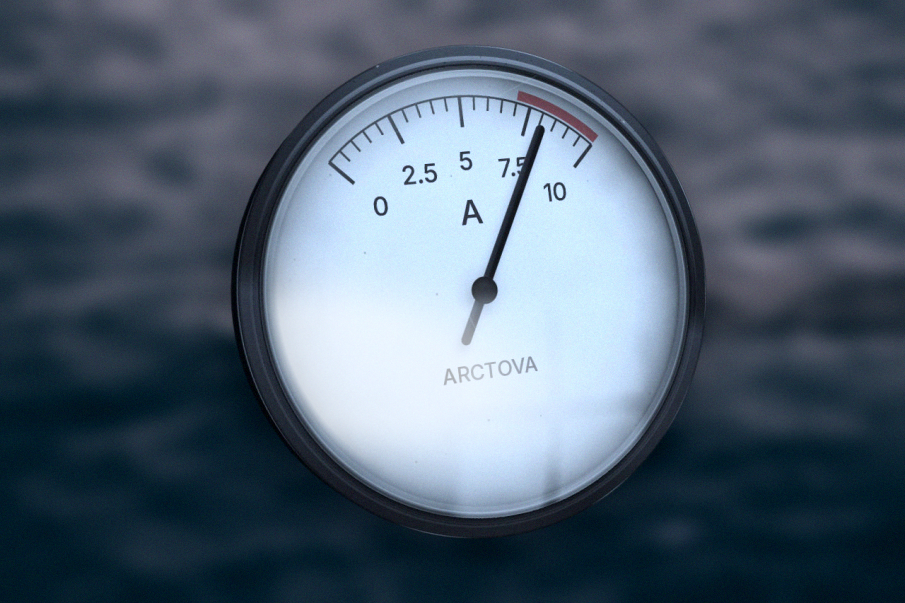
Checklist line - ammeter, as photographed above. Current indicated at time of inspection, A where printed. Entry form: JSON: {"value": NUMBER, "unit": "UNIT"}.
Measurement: {"value": 8, "unit": "A"}
